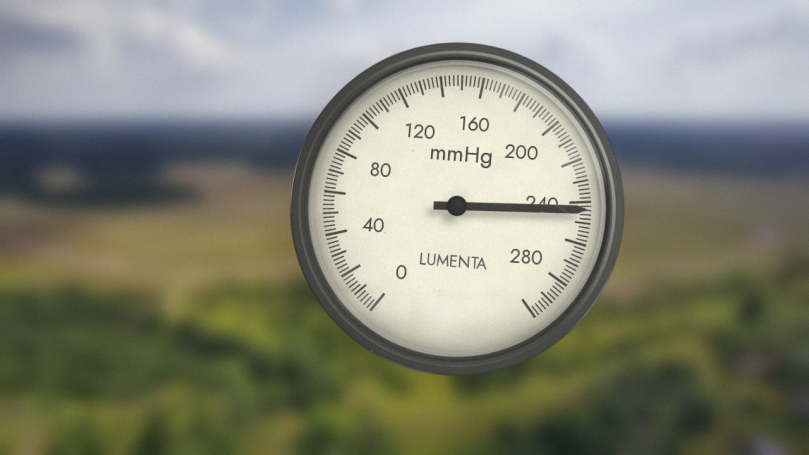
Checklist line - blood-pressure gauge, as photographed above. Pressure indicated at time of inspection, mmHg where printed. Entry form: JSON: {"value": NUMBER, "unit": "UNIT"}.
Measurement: {"value": 244, "unit": "mmHg"}
